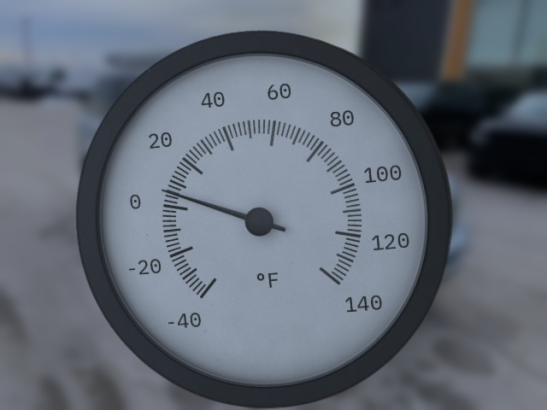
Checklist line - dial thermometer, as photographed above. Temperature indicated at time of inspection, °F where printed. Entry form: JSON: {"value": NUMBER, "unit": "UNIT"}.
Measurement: {"value": 6, "unit": "°F"}
